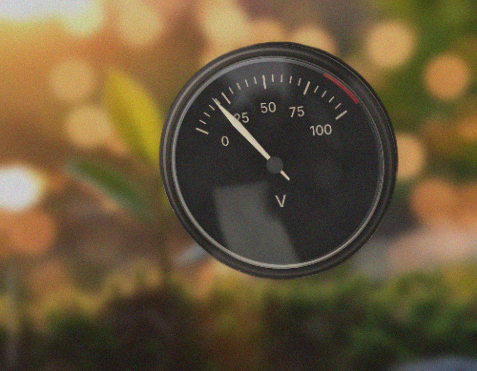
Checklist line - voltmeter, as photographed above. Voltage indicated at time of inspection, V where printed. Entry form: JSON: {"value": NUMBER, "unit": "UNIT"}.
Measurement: {"value": 20, "unit": "V"}
